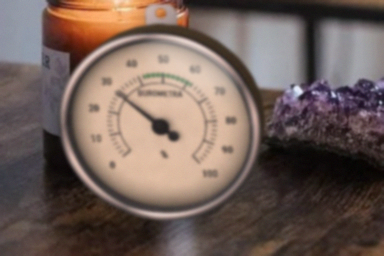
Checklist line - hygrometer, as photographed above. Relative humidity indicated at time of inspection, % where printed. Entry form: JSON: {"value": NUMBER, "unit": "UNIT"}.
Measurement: {"value": 30, "unit": "%"}
